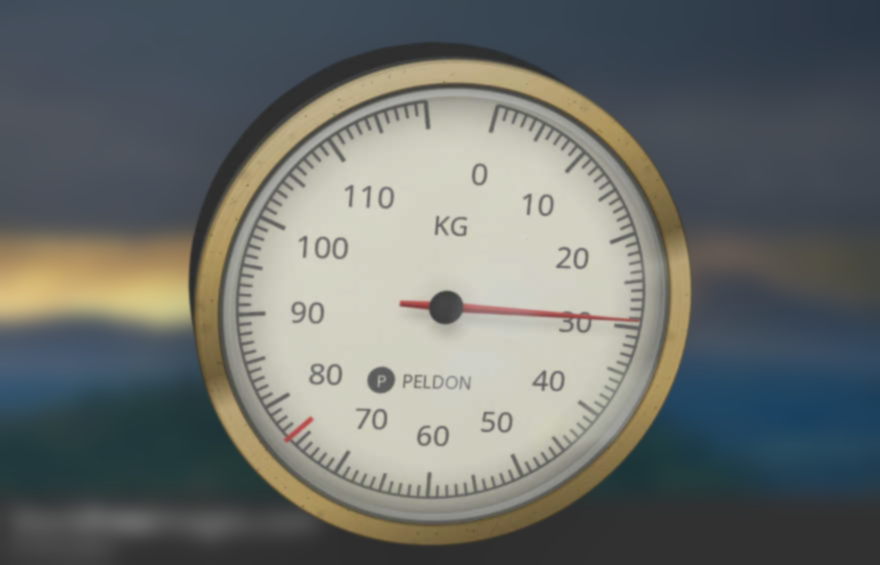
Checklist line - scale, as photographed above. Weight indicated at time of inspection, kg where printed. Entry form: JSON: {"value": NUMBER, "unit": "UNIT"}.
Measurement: {"value": 29, "unit": "kg"}
